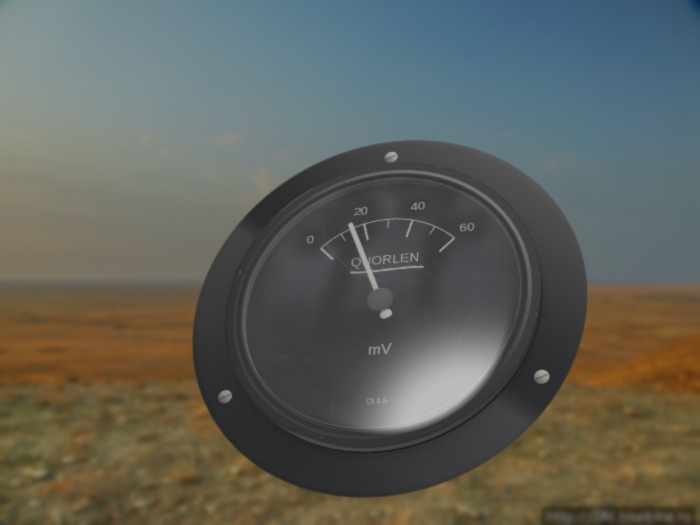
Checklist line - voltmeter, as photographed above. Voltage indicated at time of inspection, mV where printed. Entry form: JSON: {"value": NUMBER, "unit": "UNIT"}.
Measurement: {"value": 15, "unit": "mV"}
